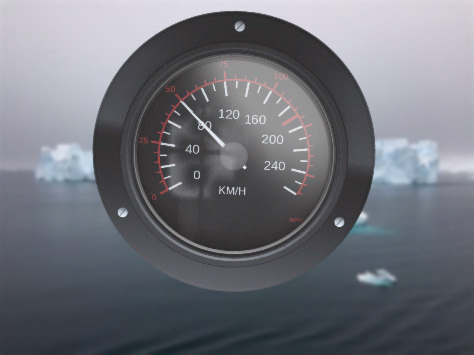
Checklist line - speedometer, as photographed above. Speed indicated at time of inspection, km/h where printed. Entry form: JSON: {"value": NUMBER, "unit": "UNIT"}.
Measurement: {"value": 80, "unit": "km/h"}
